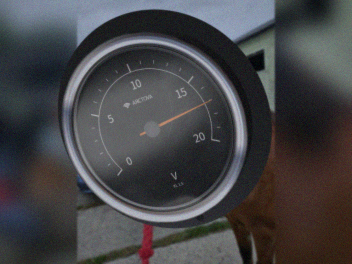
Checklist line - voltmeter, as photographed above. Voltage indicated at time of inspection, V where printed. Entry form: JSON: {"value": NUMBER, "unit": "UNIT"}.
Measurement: {"value": 17, "unit": "V"}
